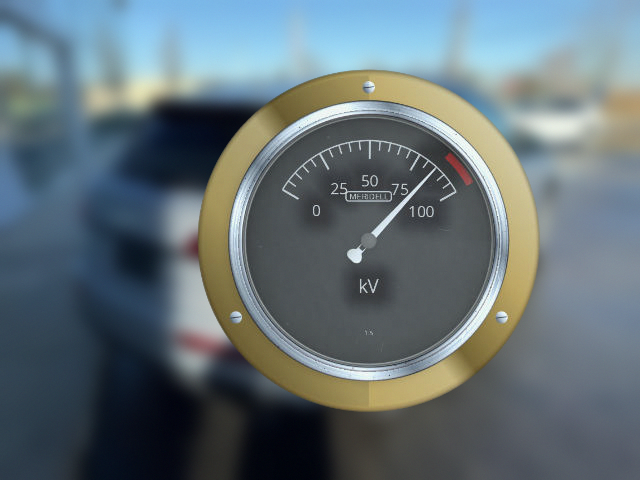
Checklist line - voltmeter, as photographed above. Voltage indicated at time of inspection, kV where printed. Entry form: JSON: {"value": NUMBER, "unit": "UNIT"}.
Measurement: {"value": 85, "unit": "kV"}
